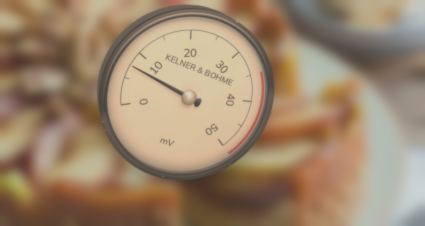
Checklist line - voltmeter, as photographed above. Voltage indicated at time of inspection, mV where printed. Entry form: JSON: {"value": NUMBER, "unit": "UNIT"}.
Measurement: {"value": 7.5, "unit": "mV"}
